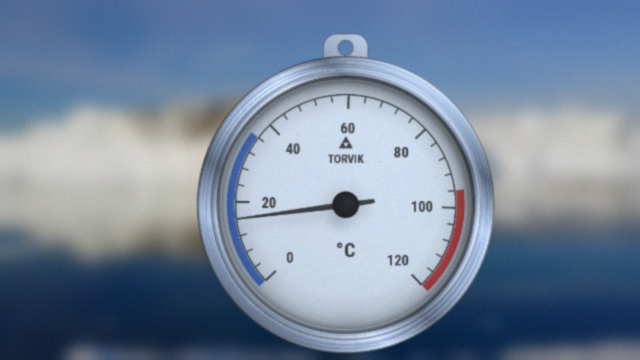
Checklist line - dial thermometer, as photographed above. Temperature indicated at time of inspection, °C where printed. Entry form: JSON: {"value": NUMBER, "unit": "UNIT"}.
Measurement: {"value": 16, "unit": "°C"}
